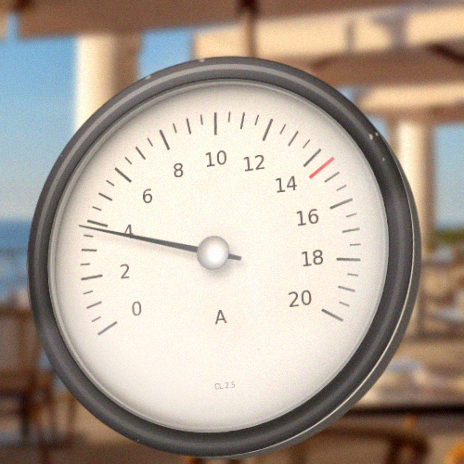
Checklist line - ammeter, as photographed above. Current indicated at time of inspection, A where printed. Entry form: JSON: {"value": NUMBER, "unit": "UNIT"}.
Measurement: {"value": 3.75, "unit": "A"}
